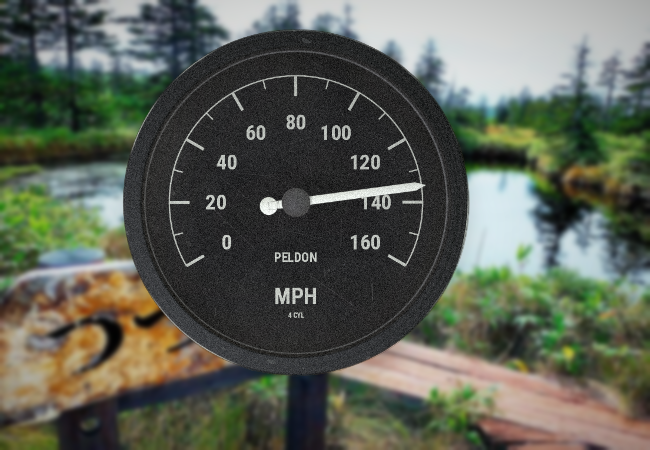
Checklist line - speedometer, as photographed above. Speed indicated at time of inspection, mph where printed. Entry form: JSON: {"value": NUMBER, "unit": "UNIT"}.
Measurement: {"value": 135, "unit": "mph"}
